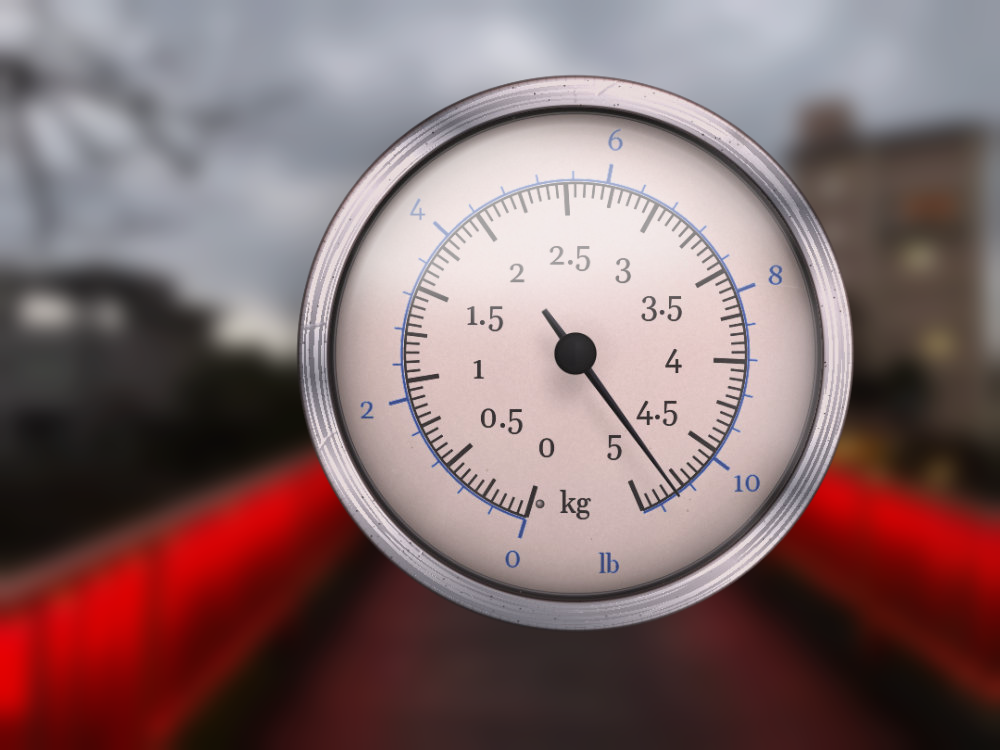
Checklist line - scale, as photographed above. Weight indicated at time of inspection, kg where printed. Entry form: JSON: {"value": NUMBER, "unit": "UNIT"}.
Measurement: {"value": 4.8, "unit": "kg"}
